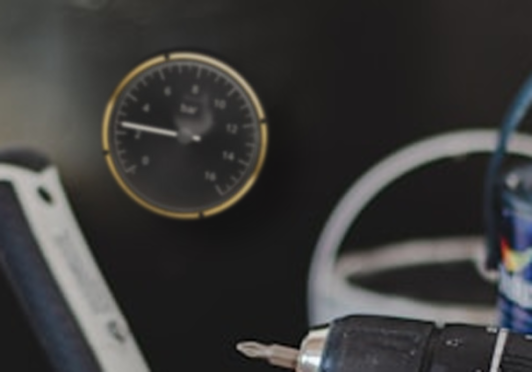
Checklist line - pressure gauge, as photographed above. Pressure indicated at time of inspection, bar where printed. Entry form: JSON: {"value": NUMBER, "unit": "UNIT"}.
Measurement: {"value": 2.5, "unit": "bar"}
